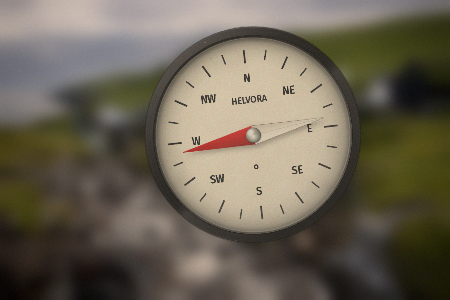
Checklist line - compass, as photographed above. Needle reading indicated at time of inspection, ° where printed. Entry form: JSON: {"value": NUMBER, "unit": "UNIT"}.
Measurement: {"value": 262.5, "unit": "°"}
